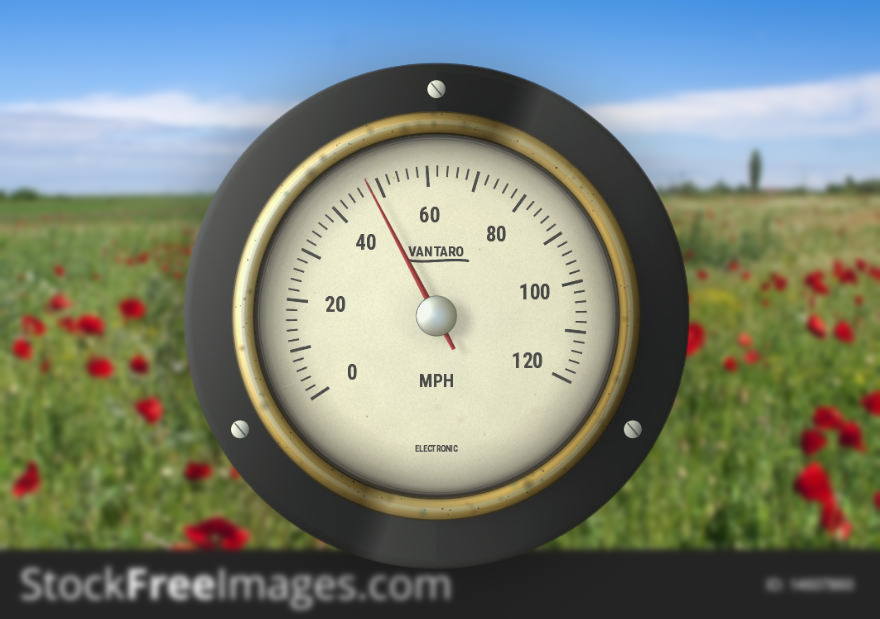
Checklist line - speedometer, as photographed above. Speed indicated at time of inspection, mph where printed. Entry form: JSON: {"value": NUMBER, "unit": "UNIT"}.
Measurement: {"value": 48, "unit": "mph"}
